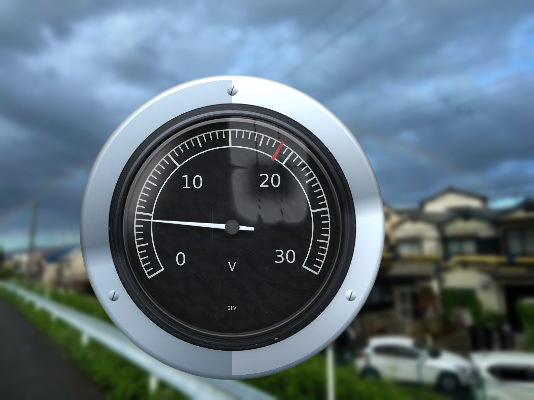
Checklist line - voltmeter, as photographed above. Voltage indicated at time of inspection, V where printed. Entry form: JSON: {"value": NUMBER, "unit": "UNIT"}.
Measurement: {"value": 4.5, "unit": "V"}
